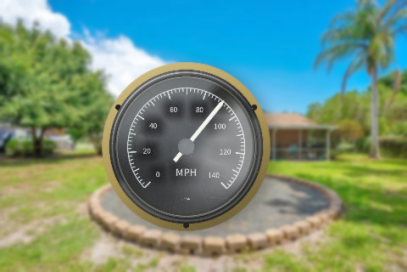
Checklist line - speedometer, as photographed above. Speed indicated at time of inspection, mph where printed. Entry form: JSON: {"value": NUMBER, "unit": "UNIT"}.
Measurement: {"value": 90, "unit": "mph"}
